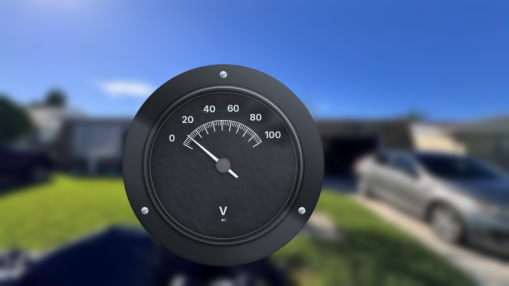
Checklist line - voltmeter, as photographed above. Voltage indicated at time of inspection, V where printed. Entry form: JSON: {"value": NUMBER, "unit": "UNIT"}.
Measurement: {"value": 10, "unit": "V"}
